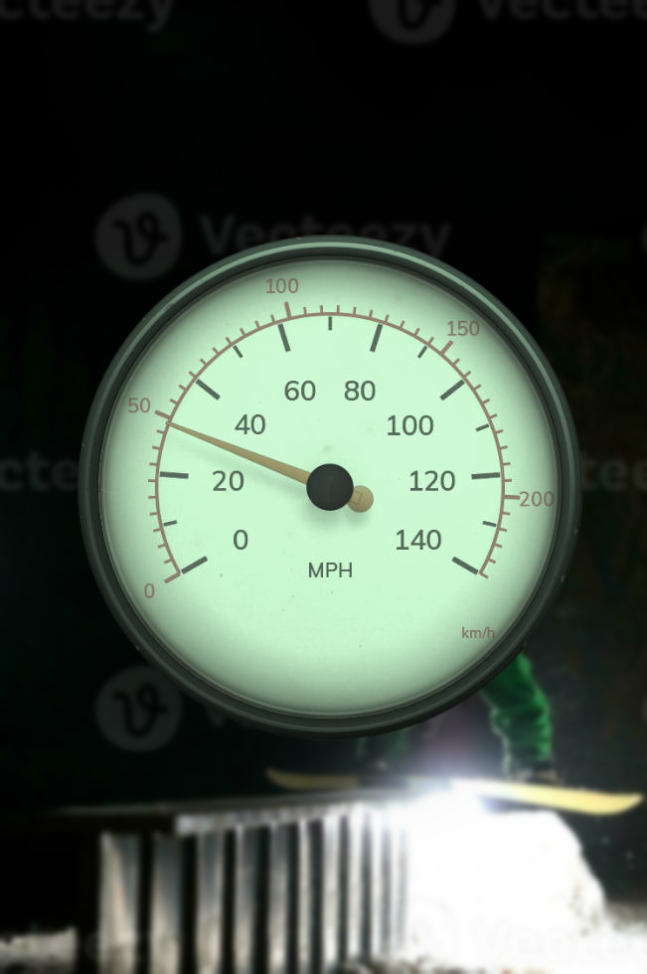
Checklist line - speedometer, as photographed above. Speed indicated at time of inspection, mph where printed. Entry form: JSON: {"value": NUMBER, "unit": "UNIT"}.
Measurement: {"value": 30, "unit": "mph"}
